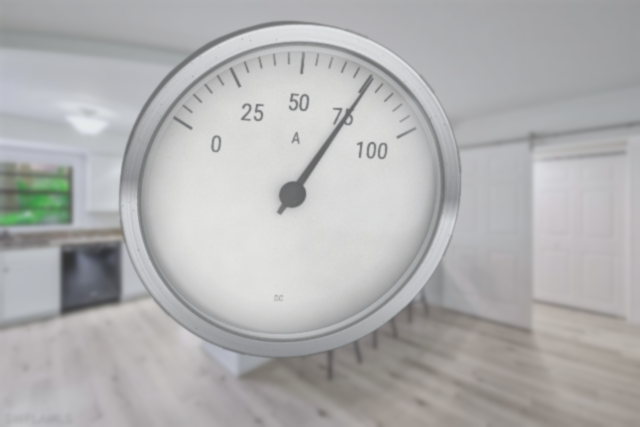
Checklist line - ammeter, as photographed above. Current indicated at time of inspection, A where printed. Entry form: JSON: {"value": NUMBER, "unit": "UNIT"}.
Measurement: {"value": 75, "unit": "A"}
